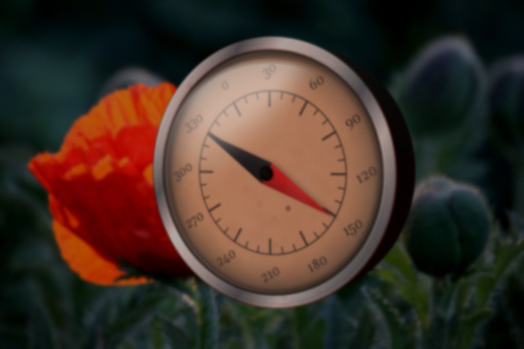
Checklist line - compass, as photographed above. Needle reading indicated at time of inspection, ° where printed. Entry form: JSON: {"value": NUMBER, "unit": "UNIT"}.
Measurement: {"value": 150, "unit": "°"}
